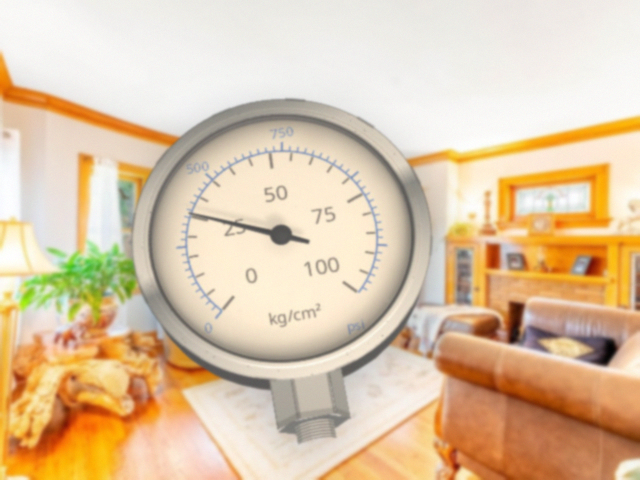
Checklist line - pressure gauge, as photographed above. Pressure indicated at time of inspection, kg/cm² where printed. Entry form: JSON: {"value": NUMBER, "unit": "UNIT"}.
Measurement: {"value": 25, "unit": "kg/cm²"}
